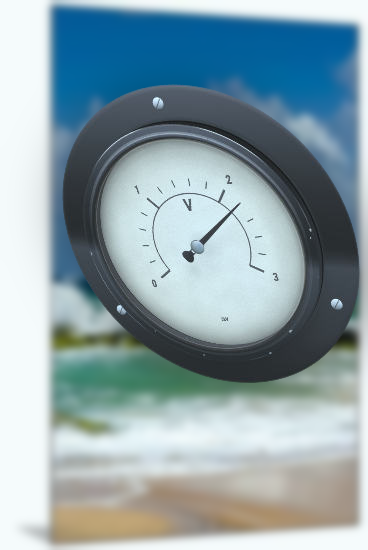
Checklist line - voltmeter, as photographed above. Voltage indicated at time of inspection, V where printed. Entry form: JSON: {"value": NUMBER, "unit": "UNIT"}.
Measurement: {"value": 2.2, "unit": "V"}
